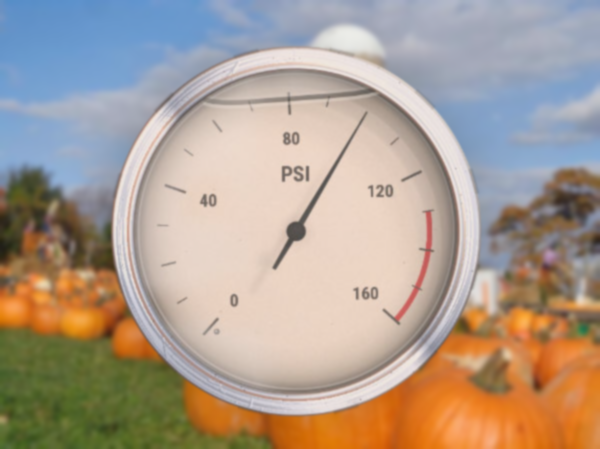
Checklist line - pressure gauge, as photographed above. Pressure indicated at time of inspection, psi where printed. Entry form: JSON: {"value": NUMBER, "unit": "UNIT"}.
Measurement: {"value": 100, "unit": "psi"}
